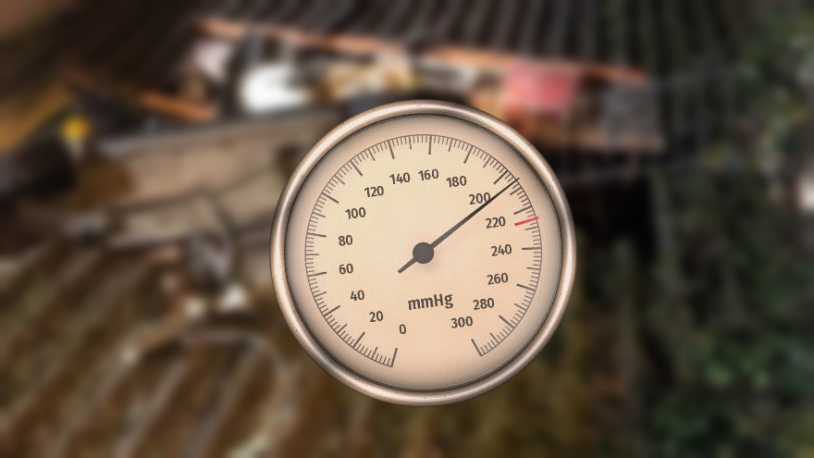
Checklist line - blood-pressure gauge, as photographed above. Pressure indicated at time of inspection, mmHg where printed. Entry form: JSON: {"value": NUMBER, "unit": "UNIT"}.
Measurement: {"value": 206, "unit": "mmHg"}
